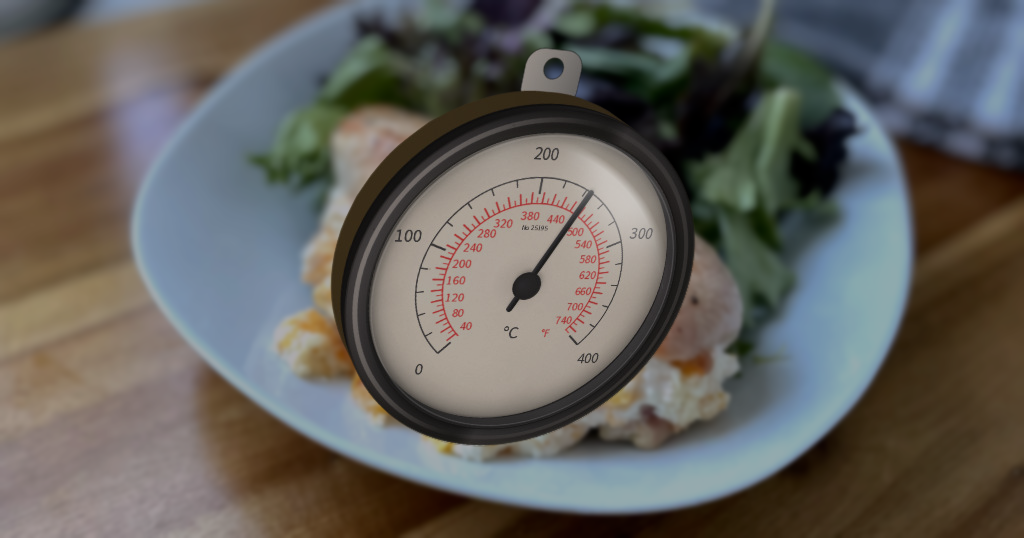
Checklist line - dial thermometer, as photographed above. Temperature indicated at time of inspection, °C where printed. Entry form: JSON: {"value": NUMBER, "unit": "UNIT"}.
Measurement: {"value": 240, "unit": "°C"}
